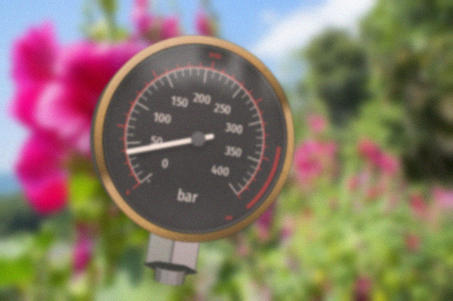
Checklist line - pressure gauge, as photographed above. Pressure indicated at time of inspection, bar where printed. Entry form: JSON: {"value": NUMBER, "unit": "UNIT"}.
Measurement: {"value": 40, "unit": "bar"}
